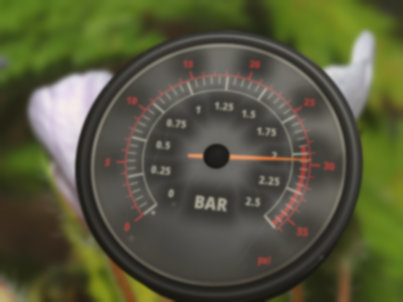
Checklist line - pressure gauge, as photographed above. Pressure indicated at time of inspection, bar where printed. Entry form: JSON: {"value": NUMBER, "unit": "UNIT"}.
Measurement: {"value": 2.05, "unit": "bar"}
